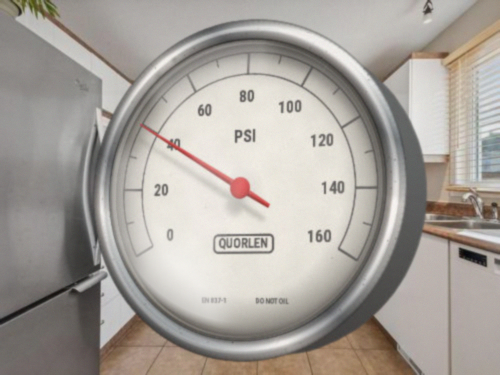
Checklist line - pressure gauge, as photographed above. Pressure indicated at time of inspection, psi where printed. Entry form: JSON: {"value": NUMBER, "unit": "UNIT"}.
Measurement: {"value": 40, "unit": "psi"}
